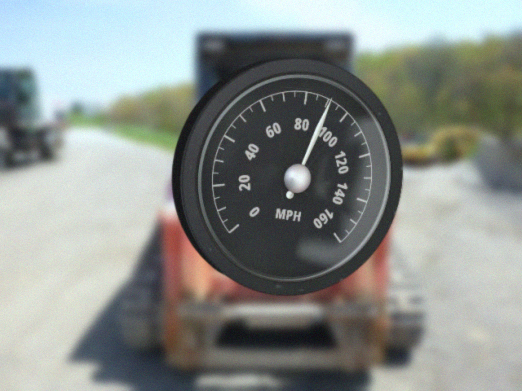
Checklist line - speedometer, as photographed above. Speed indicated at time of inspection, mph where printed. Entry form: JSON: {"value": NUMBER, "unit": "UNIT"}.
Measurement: {"value": 90, "unit": "mph"}
